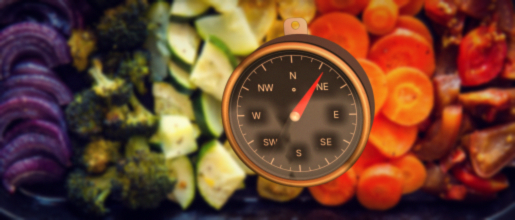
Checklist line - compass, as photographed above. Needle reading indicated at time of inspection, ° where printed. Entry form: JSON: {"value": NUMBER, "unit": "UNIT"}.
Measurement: {"value": 35, "unit": "°"}
